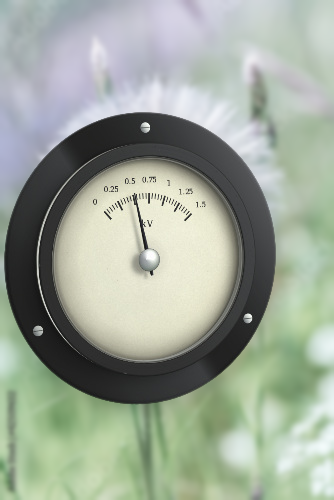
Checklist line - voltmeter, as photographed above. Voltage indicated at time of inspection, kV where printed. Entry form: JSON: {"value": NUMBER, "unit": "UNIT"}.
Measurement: {"value": 0.5, "unit": "kV"}
